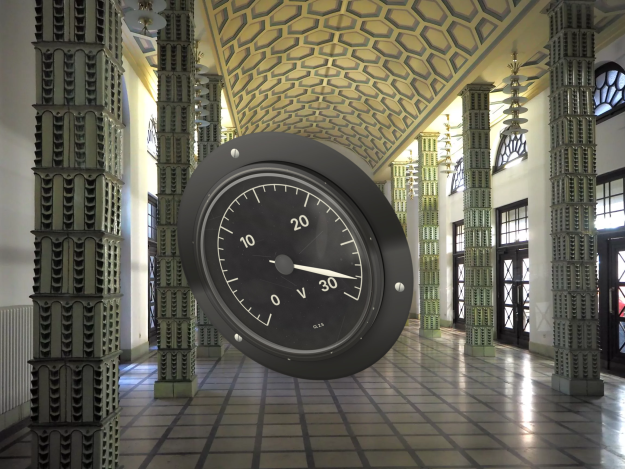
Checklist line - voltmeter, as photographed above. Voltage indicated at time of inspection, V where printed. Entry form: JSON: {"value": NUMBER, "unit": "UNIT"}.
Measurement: {"value": 28, "unit": "V"}
